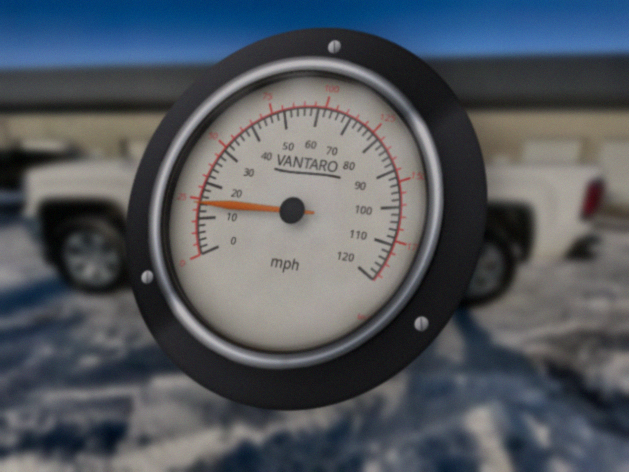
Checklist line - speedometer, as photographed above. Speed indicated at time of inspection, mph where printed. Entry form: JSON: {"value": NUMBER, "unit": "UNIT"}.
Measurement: {"value": 14, "unit": "mph"}
